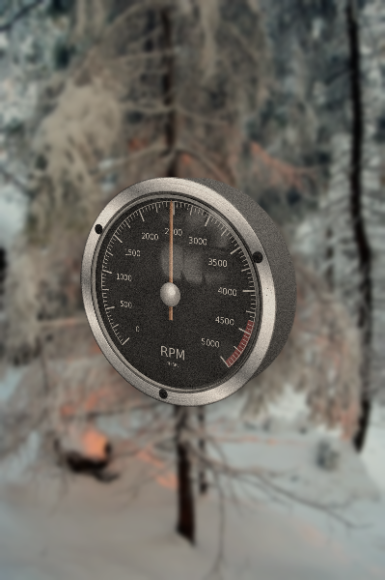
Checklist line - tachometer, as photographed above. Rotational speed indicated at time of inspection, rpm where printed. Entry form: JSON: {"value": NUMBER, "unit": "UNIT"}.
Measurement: {"value": 2500, "unit": "rpm"}
